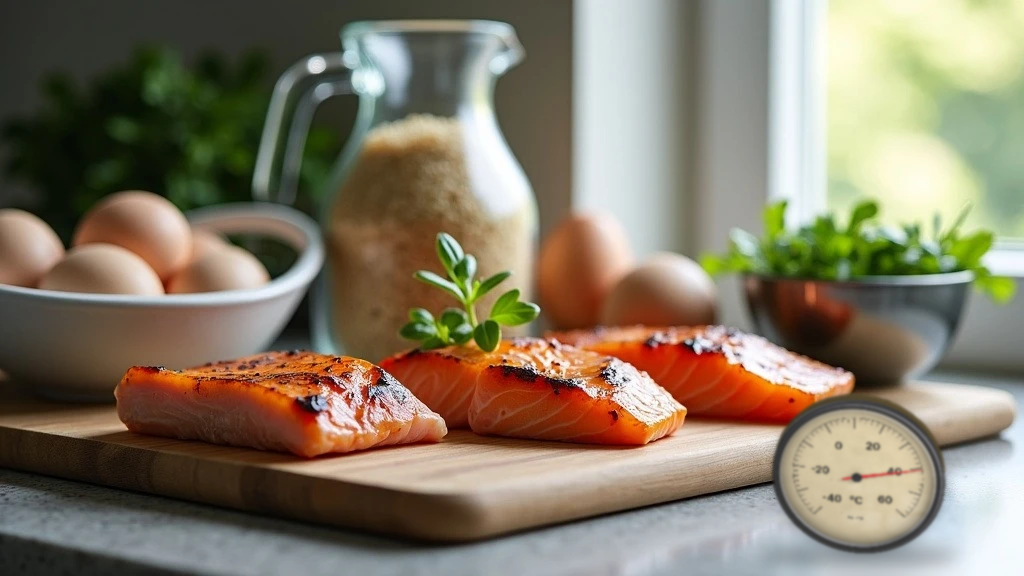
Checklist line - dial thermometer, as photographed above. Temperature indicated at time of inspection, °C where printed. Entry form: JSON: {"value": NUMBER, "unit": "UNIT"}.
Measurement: {"value": 40, "unit": "°C"}
